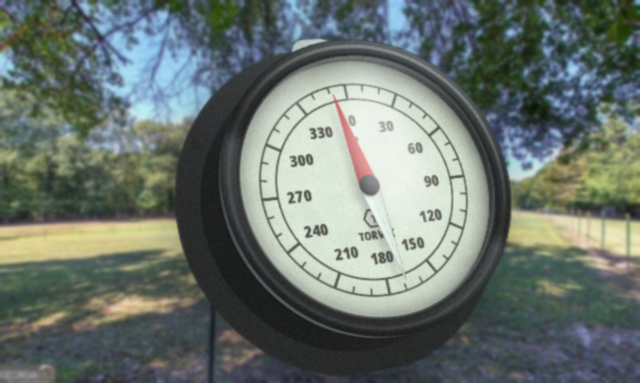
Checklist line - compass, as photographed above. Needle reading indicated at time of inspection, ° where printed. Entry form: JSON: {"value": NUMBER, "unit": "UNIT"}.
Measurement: {"value": 350, "unit": "°"}
